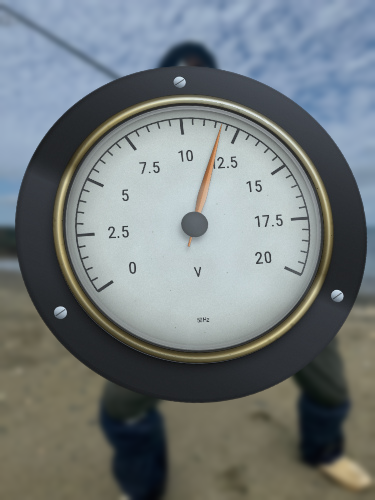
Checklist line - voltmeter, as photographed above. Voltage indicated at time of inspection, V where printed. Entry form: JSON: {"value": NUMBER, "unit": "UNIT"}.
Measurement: {"value": 11.75, "unit": "V"}
